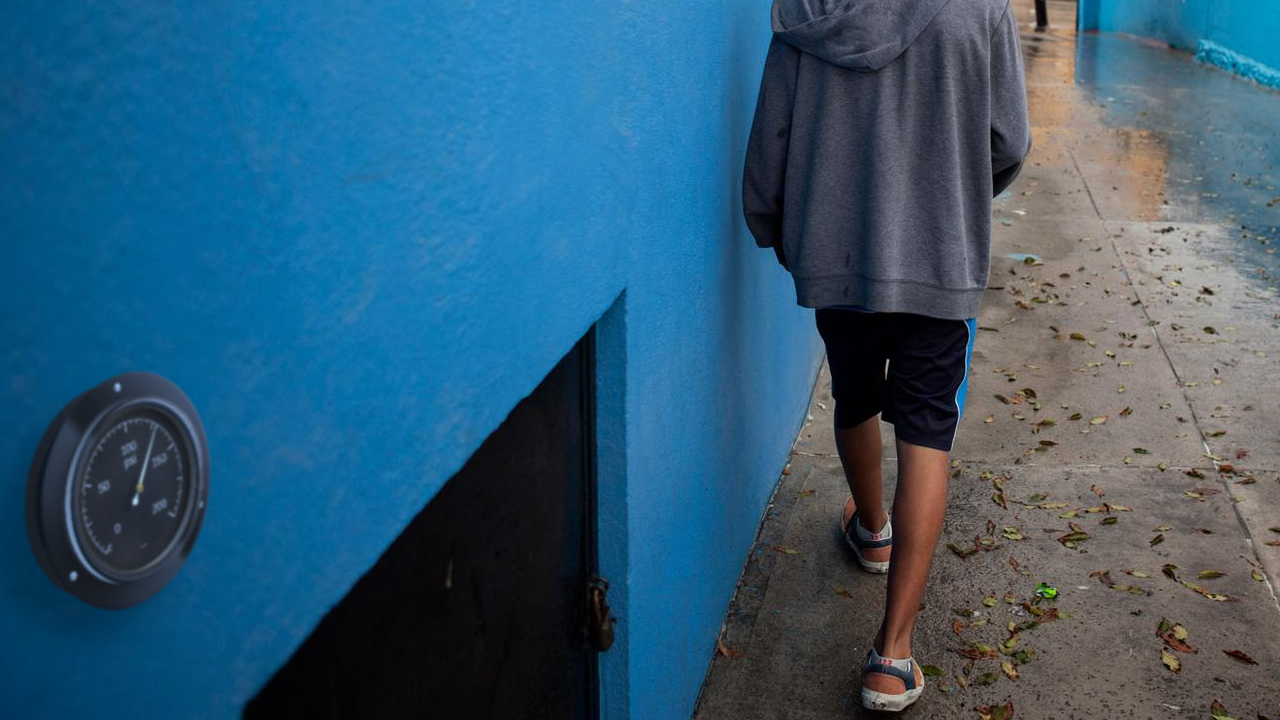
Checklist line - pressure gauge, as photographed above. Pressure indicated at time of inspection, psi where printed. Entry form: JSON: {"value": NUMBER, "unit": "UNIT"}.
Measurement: {"value": 125, "unit": "psi"}
